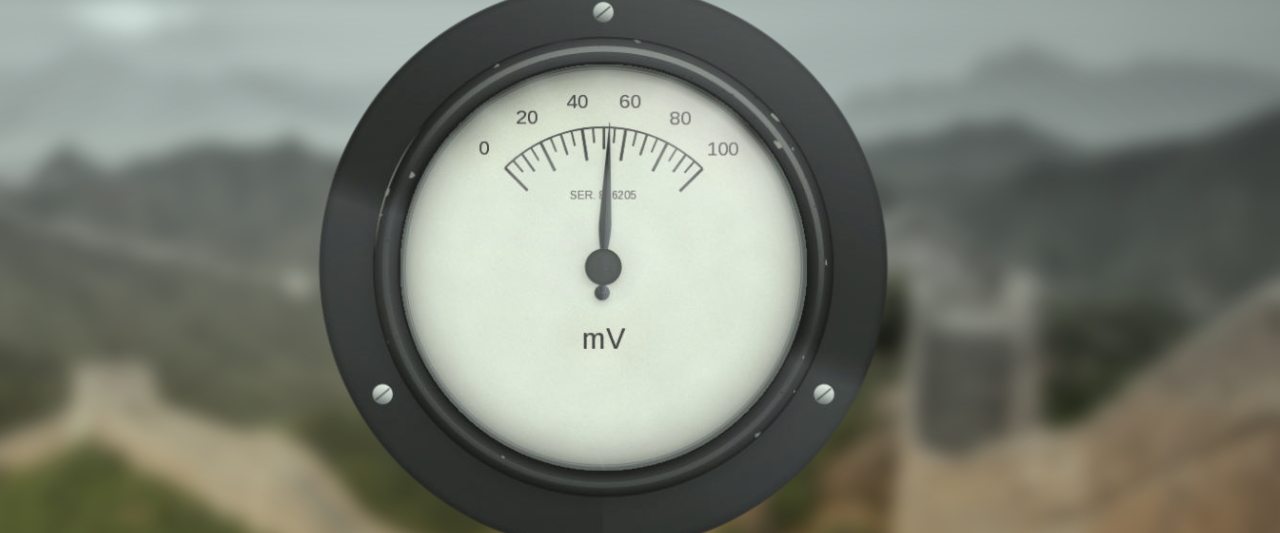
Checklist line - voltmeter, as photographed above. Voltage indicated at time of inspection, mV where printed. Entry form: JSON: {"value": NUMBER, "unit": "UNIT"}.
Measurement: {"value": 52.5, "unit": "mV"}
